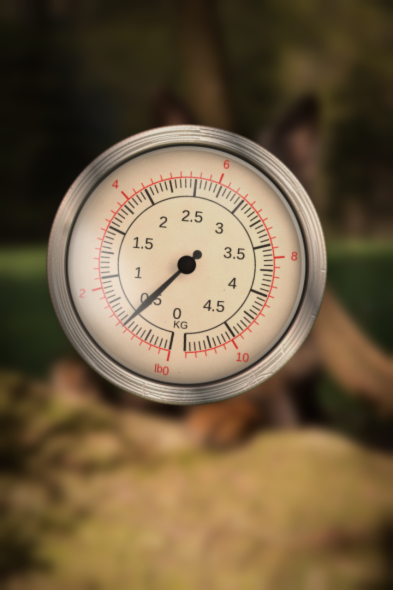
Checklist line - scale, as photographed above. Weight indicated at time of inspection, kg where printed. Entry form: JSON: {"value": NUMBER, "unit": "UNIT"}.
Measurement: {"value": 0.5, "unit": "kg"}
